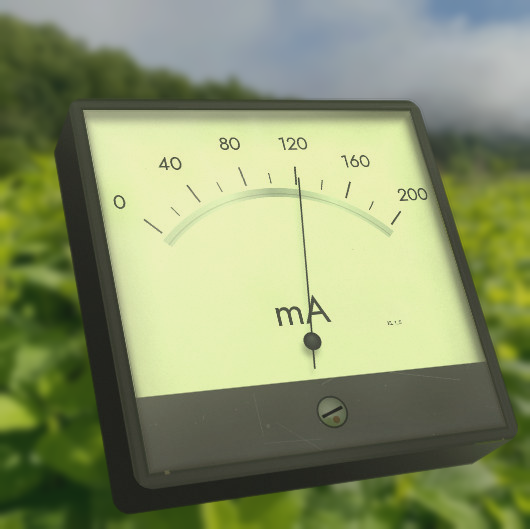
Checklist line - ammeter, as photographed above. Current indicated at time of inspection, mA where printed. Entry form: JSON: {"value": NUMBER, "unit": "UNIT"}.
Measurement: {"value": 120, "unit": "mA"}
